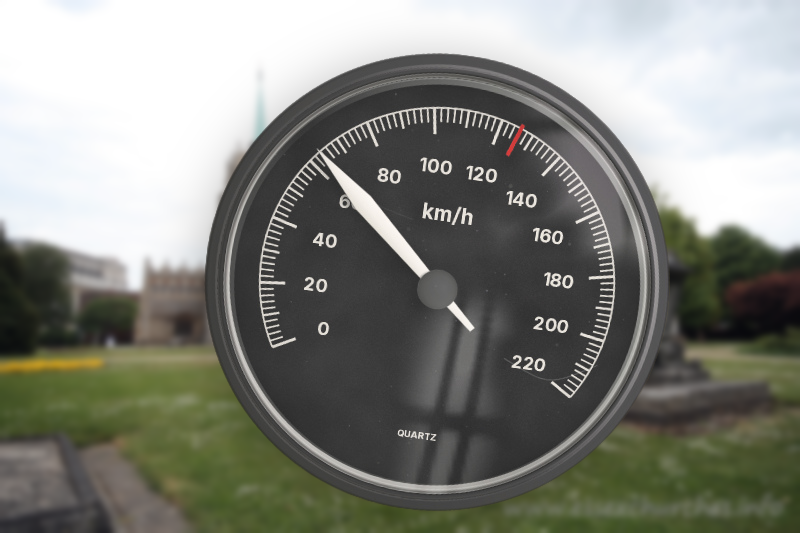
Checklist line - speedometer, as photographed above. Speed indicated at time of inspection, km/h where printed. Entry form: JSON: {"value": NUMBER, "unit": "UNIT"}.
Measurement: {"value": 64, "unit": "km/h"}
